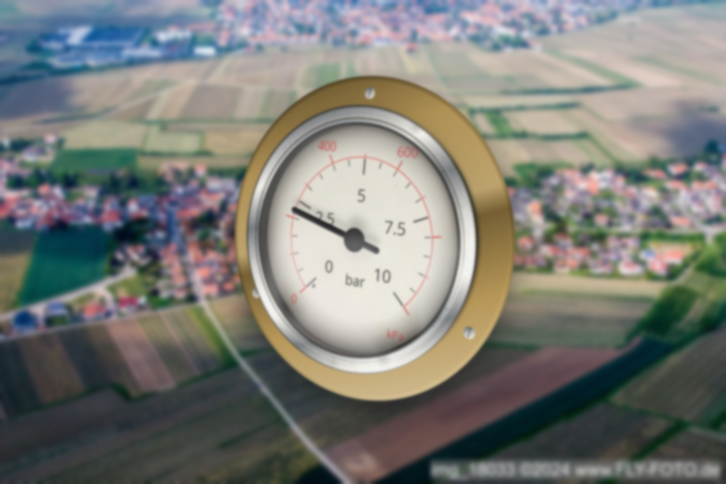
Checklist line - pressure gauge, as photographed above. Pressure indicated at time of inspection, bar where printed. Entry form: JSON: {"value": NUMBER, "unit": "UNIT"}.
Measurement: {"value": 2.25, "unit": "bar"}
